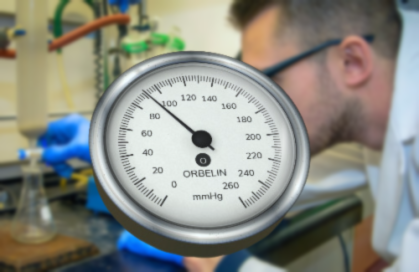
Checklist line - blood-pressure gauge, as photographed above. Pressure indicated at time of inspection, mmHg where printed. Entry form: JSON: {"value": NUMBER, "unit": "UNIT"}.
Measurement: {"value": 90, "unit": "mmHg"}
